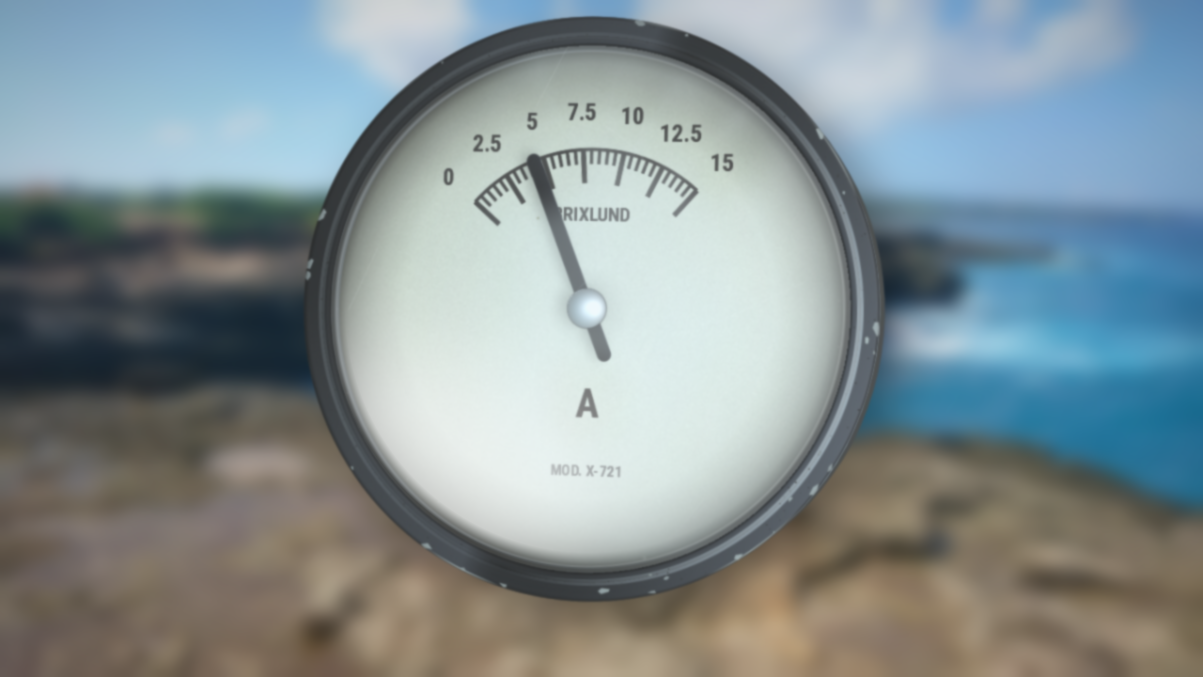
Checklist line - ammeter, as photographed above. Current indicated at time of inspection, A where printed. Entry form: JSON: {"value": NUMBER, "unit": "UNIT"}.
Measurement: {"value": 4.5, "unit": "A"}
